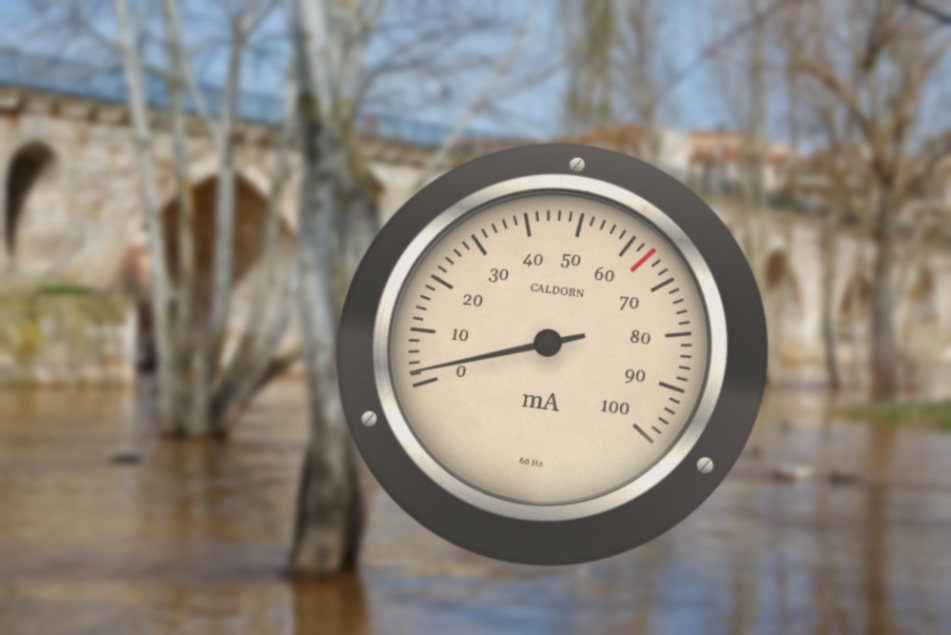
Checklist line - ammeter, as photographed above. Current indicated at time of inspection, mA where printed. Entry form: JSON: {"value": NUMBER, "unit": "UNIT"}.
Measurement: {"value": 2, "unit": "mA"}
